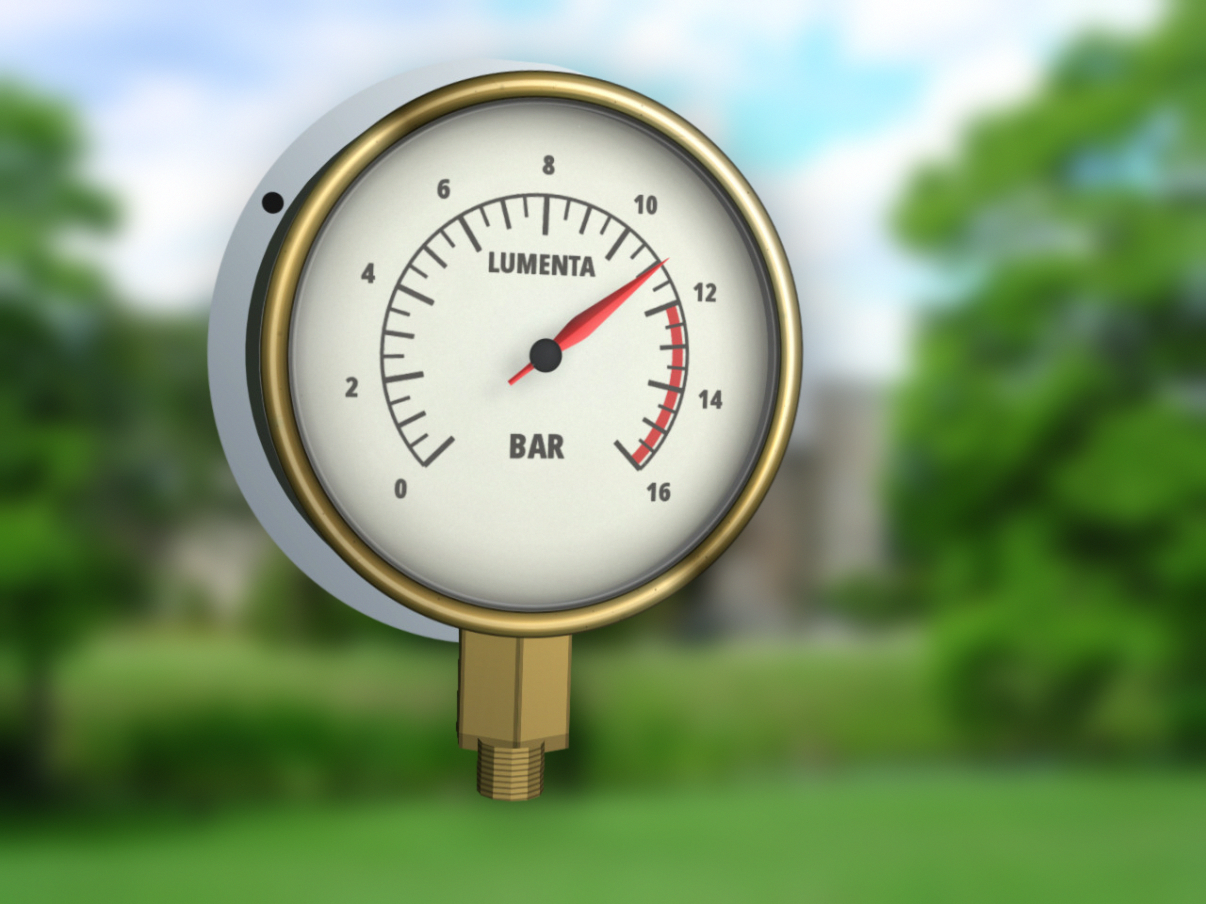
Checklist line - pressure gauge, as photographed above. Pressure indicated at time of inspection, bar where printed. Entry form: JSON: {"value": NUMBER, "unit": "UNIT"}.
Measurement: {"value": 11, "unit": "bar"}
